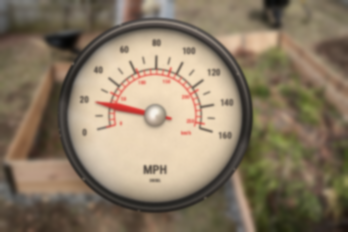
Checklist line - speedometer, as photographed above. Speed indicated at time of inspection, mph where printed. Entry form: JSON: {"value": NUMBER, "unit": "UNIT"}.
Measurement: {"value": 20, "unit": "mph"}
